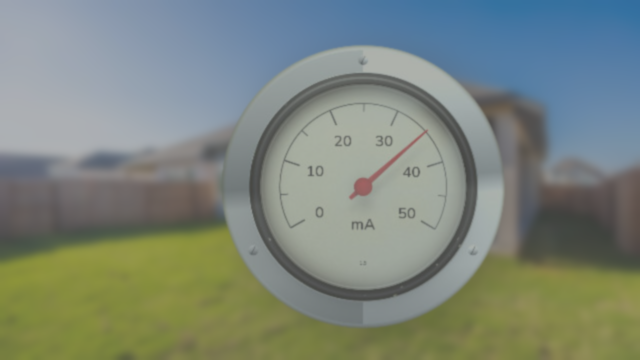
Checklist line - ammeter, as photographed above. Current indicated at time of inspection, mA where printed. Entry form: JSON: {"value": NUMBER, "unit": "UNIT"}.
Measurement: {"value": 35, "unit": "mA"}
